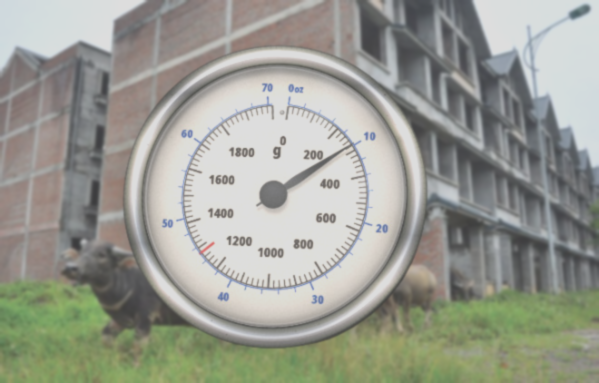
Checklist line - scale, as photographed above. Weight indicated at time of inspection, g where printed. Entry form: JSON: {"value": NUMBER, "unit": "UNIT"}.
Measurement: {"value": 280, "unit": "g"}
